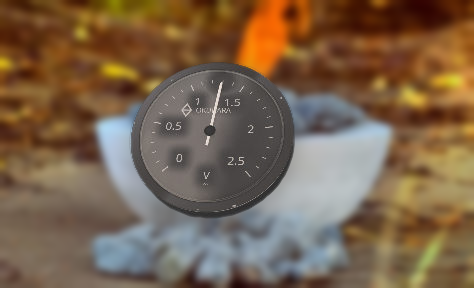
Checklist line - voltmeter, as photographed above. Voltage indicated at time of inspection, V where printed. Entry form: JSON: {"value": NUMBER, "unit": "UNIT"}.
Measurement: {"value": 1.3, "unit": "V"}
